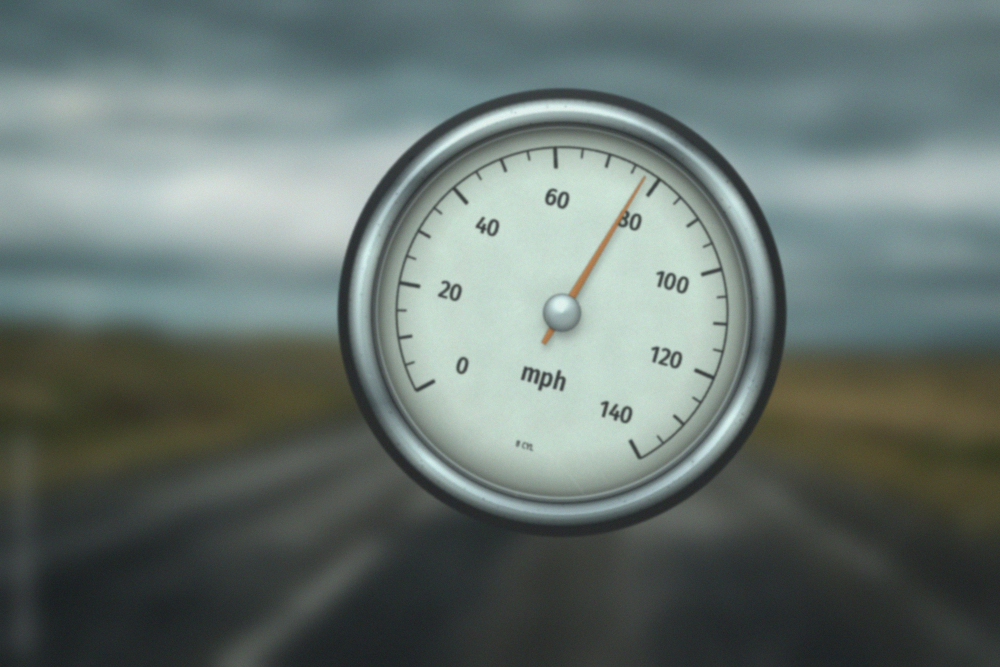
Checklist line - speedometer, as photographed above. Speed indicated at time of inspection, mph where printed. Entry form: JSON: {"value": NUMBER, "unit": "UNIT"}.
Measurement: {"value": 77.5, "unit": "mph"}
